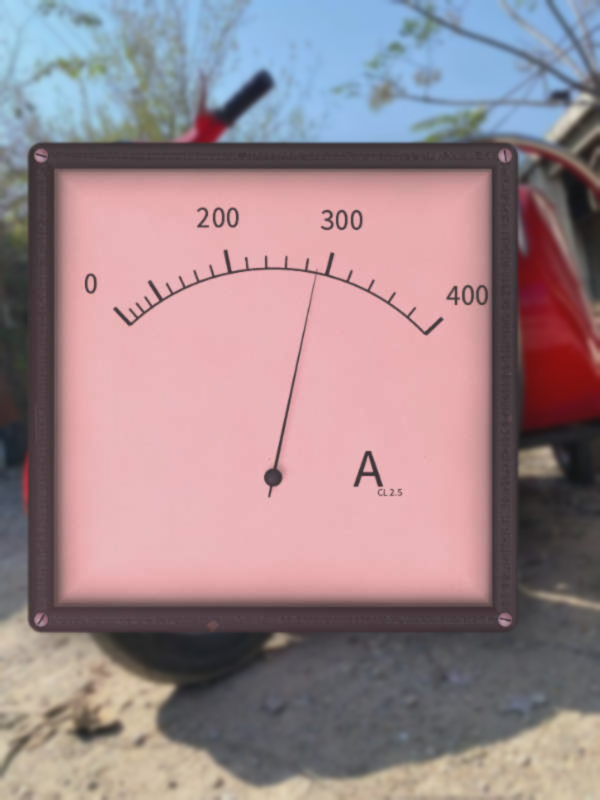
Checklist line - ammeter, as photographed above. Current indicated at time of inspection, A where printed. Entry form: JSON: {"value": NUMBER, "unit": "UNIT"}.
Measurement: {"value": 290, "unit": "A"}
